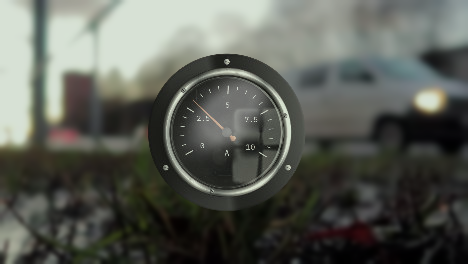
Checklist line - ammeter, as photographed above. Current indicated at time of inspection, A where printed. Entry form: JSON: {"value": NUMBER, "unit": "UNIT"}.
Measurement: {"value": 3, "unit": "A"}
